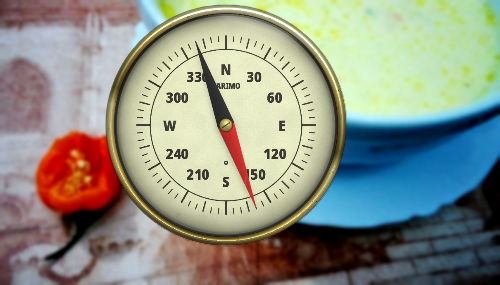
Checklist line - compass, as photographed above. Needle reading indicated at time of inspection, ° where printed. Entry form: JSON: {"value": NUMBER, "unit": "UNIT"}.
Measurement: {"value": 160, "unit": "°"}
